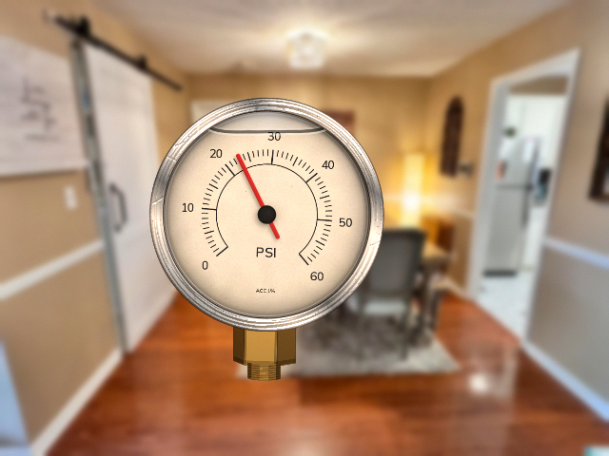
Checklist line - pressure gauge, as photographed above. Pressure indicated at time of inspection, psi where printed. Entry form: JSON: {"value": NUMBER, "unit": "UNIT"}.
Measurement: {"value": 23, "unit": "psi"}
